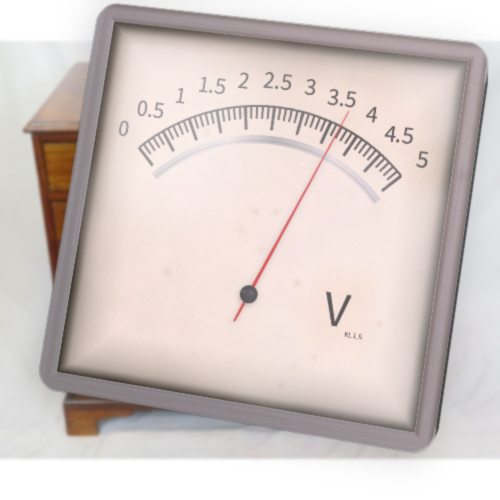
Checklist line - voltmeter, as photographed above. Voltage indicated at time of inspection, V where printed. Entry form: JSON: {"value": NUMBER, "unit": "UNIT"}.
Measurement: {"value": 3.7, "unit": "V"}
